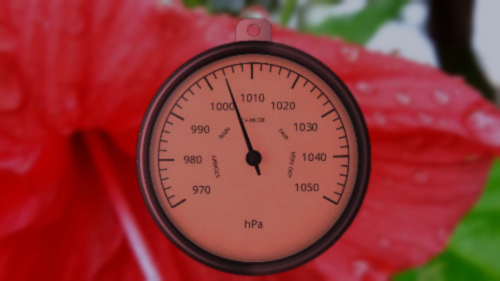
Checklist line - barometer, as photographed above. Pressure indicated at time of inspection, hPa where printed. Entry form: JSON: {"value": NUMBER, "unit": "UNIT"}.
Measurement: {"value": 1004, "unit": "hPa"}
